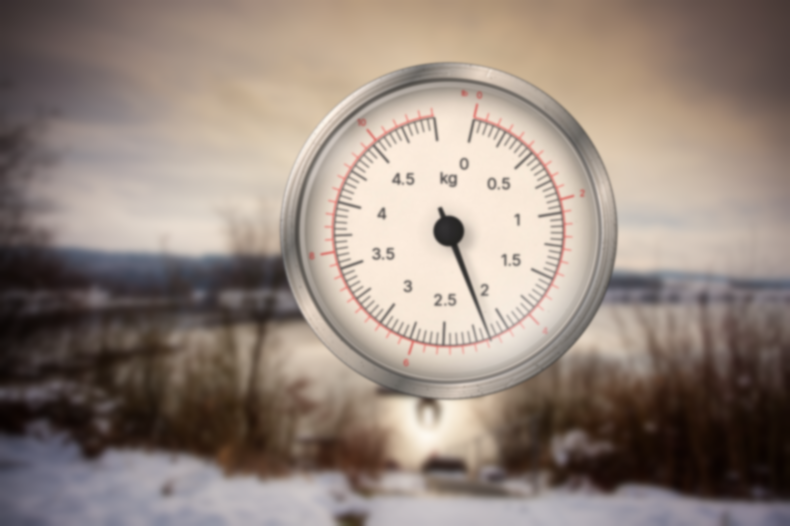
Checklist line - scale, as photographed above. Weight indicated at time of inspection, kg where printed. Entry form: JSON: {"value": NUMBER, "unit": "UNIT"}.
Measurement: {"value": 2.15, "unit": "kg"}
